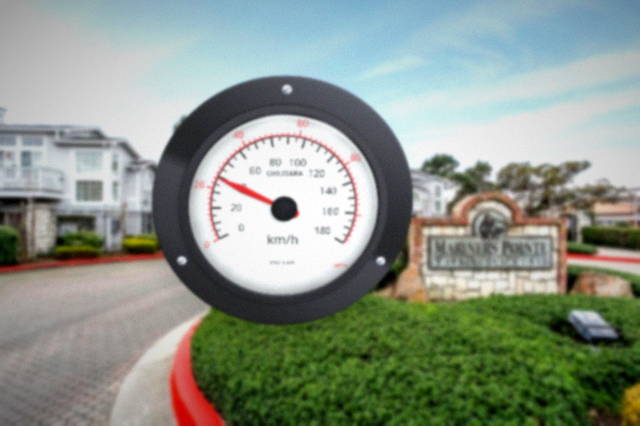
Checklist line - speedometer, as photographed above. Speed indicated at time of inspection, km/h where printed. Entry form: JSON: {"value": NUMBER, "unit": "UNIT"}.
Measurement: {"value": 40, "unit": "km/h"}
